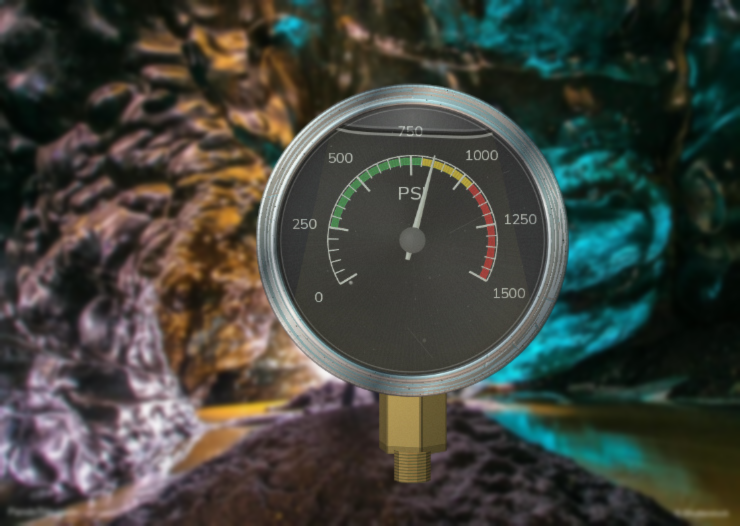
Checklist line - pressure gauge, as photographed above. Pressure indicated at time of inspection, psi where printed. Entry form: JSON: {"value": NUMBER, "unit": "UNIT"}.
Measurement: {"value": 850, "unit": "psi"}
